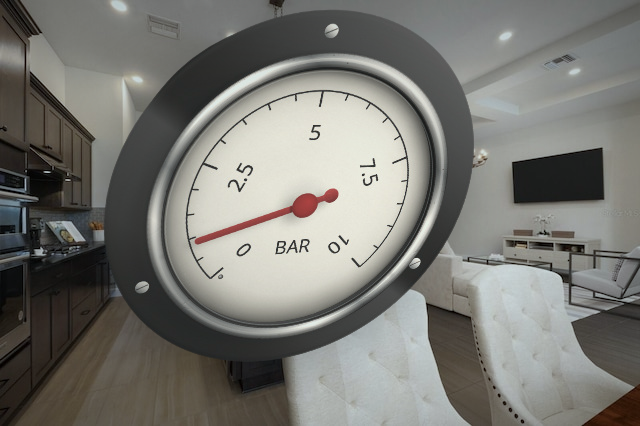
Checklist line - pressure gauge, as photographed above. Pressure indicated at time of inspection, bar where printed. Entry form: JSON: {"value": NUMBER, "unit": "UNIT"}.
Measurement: {"value": 1, "unit": "bar"}
